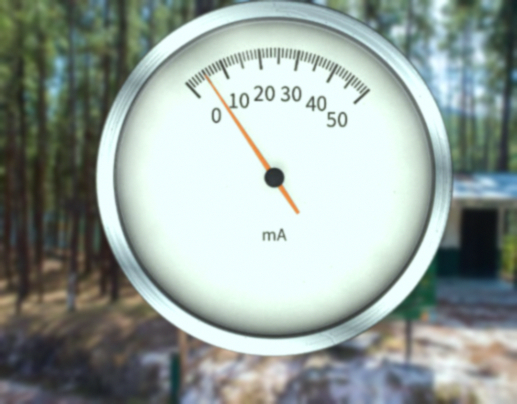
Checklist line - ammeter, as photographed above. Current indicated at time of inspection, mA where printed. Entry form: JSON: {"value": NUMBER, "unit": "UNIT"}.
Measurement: {"value": 5, "unit": "mA"}
